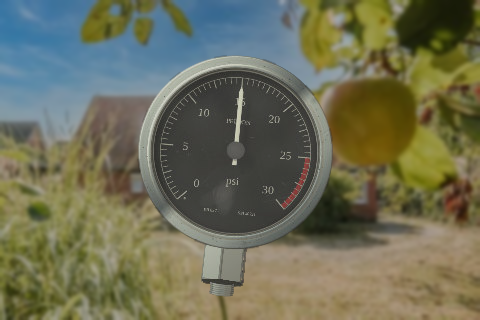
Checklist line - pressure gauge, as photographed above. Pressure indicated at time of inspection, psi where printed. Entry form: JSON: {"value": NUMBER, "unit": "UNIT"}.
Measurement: {"value": 15, "unit": "psi"}
